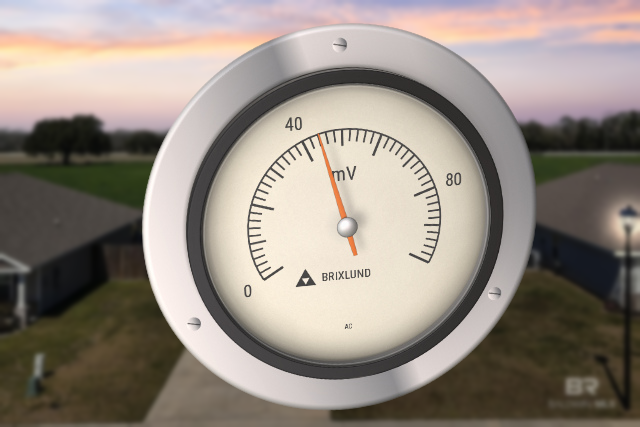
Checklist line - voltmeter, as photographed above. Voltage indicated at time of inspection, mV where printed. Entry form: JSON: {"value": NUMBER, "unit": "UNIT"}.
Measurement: {"value": 44, "unit": "mV"}
